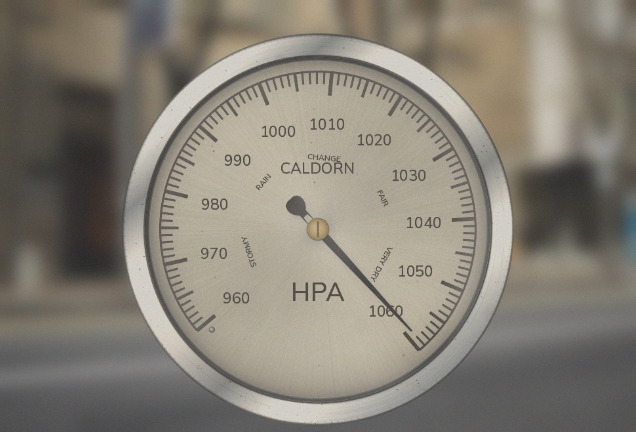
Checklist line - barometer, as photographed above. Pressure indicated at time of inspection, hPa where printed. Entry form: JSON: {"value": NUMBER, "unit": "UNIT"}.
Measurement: {"value": 1059, "unit": "hPa"}
